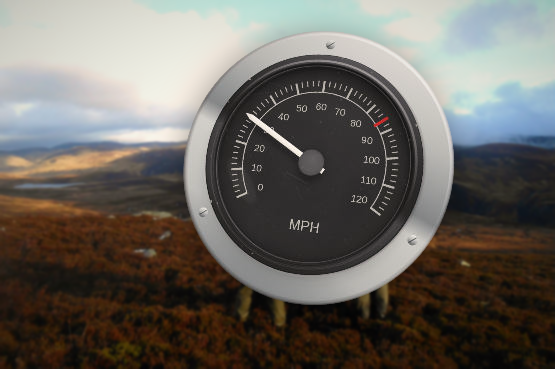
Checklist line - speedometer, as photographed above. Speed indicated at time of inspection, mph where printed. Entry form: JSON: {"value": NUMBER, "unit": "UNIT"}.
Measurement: {"value": 30, "unit": "mph"}
